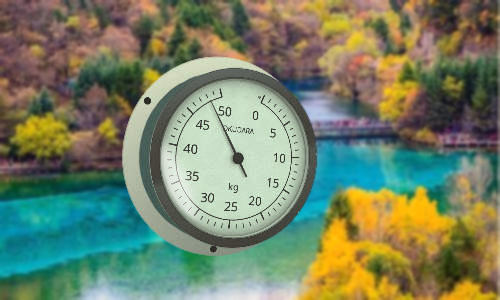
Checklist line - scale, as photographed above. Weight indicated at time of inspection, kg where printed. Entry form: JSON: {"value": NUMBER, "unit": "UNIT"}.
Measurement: {"value": 48, "unit": "kg"}
